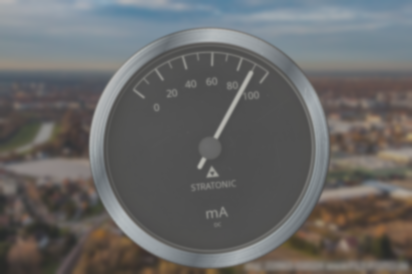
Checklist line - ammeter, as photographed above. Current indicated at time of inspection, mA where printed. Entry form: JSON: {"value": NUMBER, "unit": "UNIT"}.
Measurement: {"value": 90, "unit": "mA"}
